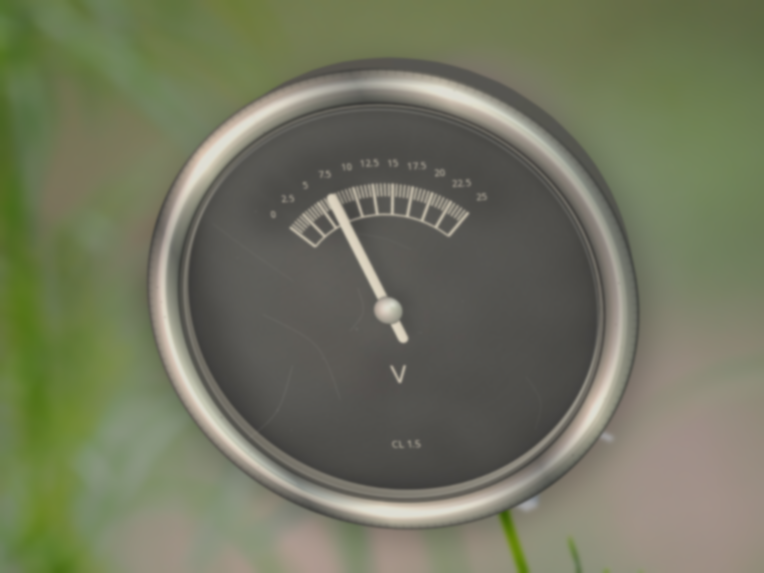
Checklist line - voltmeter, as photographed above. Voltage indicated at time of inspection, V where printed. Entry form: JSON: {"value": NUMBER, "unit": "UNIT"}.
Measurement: {"value": 7.5, "unit": "V"}
